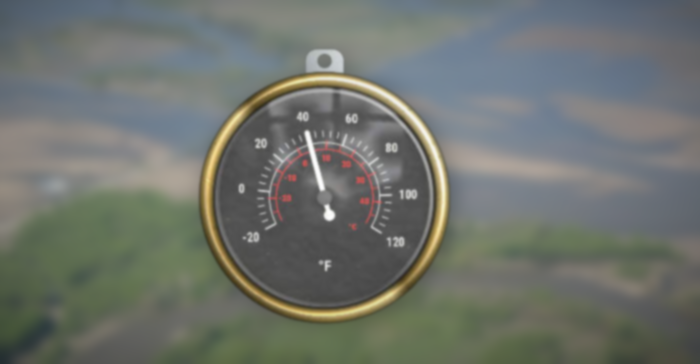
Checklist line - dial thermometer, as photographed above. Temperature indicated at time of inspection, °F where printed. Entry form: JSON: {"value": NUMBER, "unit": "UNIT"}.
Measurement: {"value": 40, "unit": "°F"}
